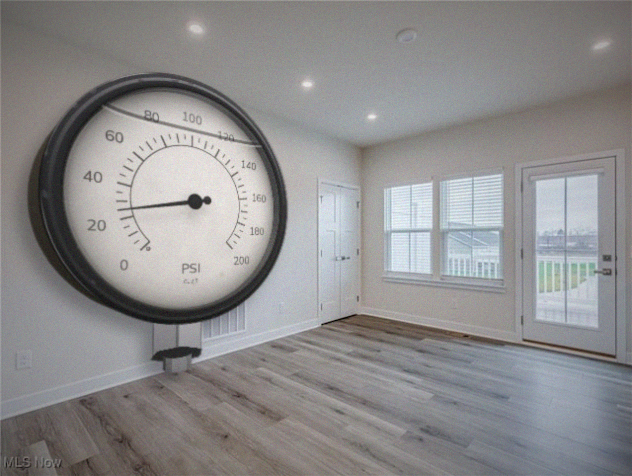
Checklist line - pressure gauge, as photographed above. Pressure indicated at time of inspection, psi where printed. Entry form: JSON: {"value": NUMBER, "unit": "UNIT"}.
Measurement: {"value": 25, "unit": "psi"}
